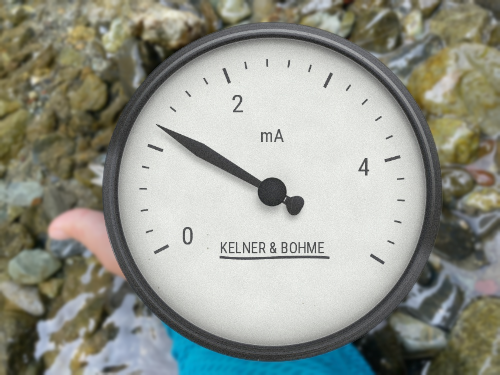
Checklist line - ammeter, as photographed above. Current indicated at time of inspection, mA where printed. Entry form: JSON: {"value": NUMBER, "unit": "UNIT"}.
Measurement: {"value": 1.2, "unit": "mA"}
